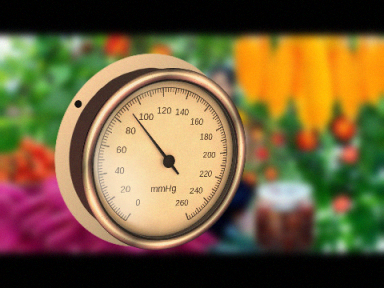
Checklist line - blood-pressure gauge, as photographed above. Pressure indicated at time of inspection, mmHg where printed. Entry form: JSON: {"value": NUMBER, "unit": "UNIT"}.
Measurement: {"value": 90, "unit": "mmHg"}
